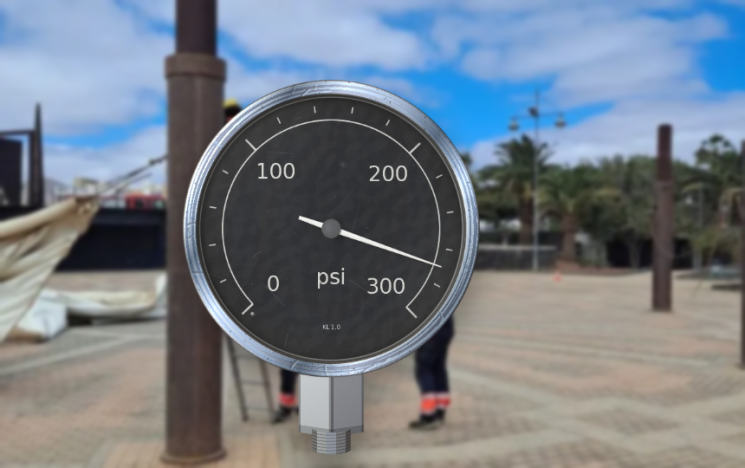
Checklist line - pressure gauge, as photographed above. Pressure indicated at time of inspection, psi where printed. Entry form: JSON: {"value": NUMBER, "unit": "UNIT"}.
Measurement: {"value": 270, "unit": "psi"}
